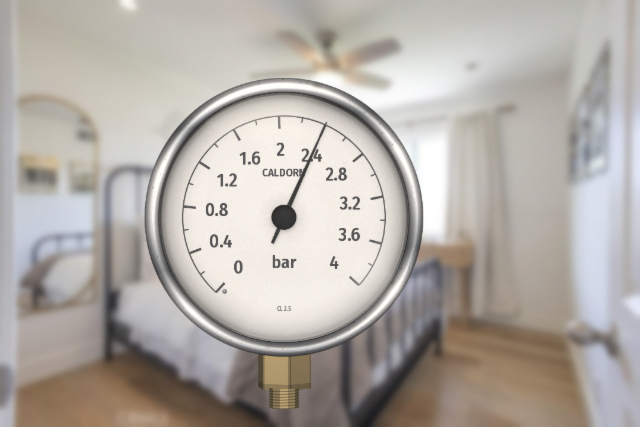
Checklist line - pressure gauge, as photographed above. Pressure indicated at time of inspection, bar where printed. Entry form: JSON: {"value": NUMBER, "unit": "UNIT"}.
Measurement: {"value": 2.4, "unit": "bar"}
